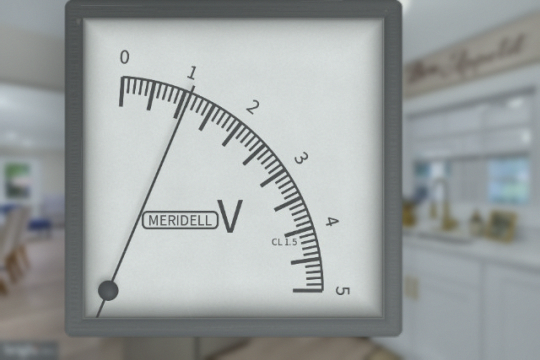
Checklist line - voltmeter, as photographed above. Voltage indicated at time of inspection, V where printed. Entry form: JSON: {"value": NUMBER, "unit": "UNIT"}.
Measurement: {"value": 1.1, "unit": "V"}
